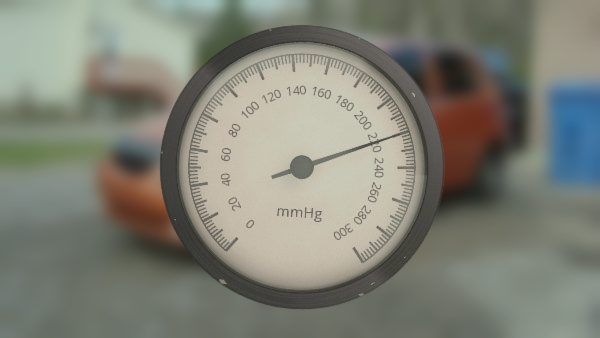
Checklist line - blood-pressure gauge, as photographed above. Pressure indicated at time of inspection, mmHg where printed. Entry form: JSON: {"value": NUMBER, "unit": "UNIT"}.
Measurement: {"value": 220, "unit": "mmHg"}
